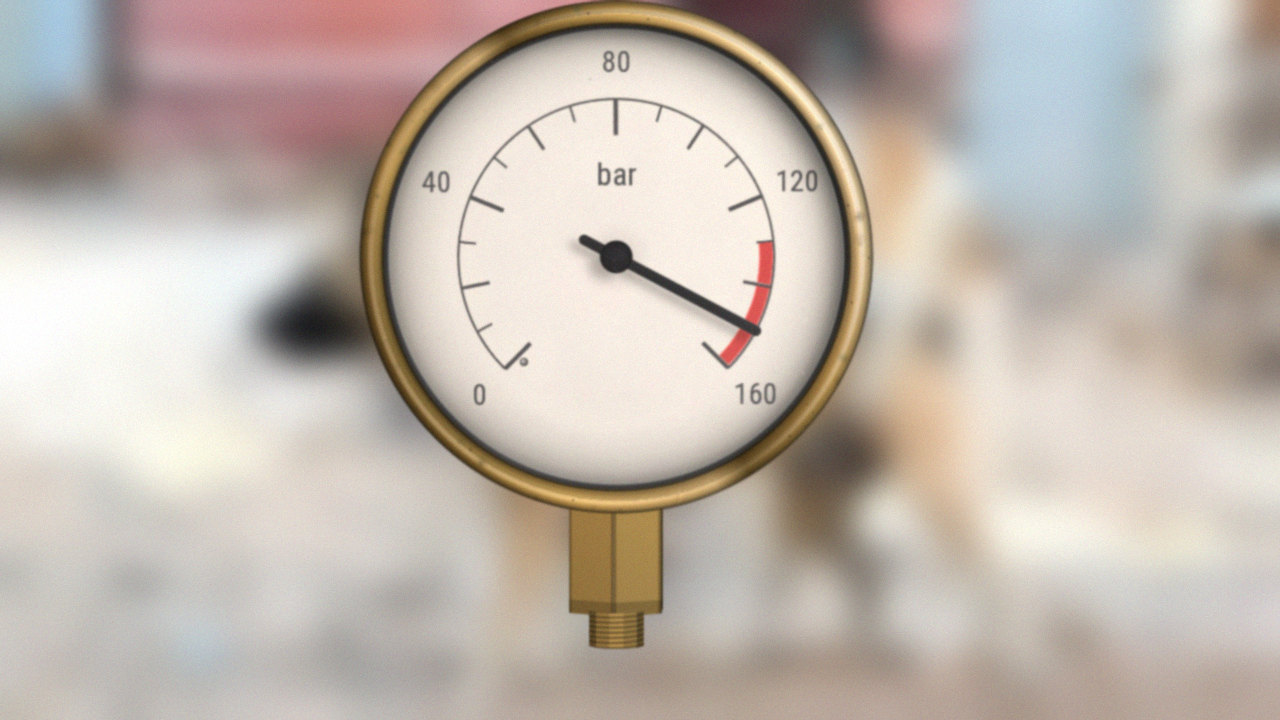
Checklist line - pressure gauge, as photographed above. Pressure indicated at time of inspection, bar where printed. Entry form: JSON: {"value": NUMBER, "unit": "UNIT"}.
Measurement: {"value": 150, "unit": "bar"}
